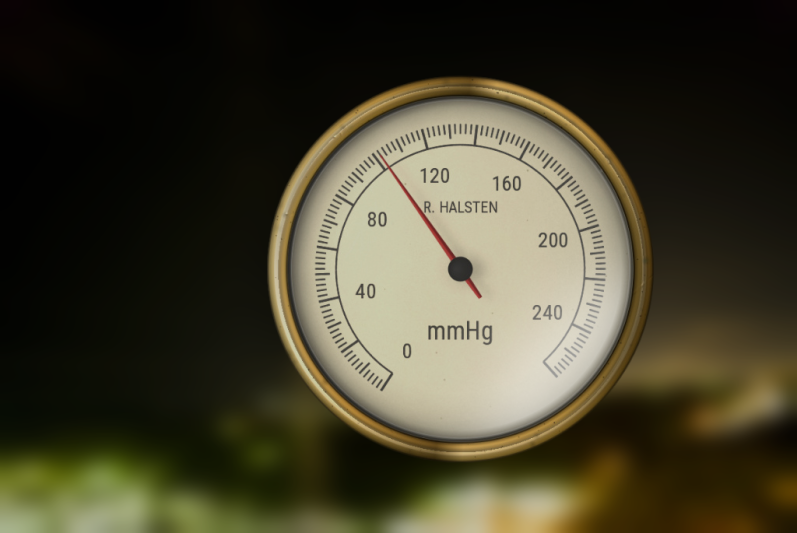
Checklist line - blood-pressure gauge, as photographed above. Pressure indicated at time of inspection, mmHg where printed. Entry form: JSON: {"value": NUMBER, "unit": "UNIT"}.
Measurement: {"value": 102, "unit": "mmHg"}
